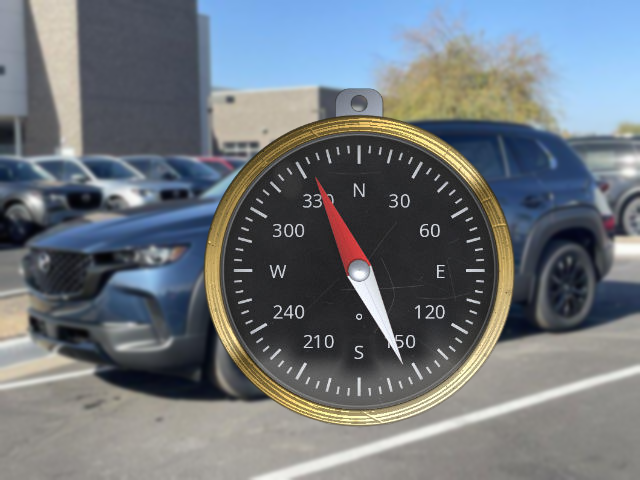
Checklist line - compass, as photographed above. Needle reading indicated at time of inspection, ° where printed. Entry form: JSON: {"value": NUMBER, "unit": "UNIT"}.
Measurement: {"value": 335, "unit": "°"}
